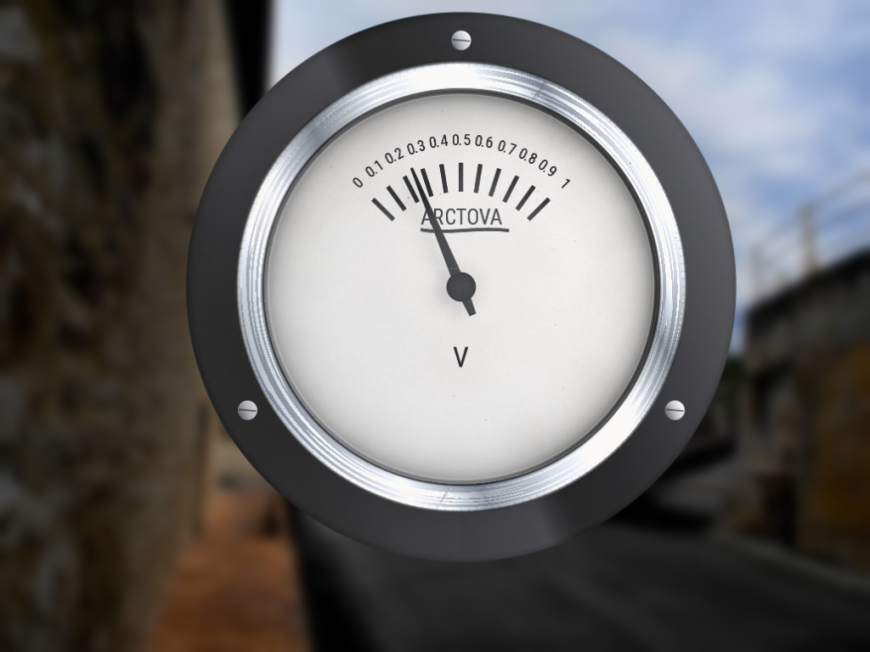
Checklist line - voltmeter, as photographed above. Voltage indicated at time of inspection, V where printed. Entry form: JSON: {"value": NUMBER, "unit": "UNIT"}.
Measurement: {"value": 0.25, "unit": "V"}
